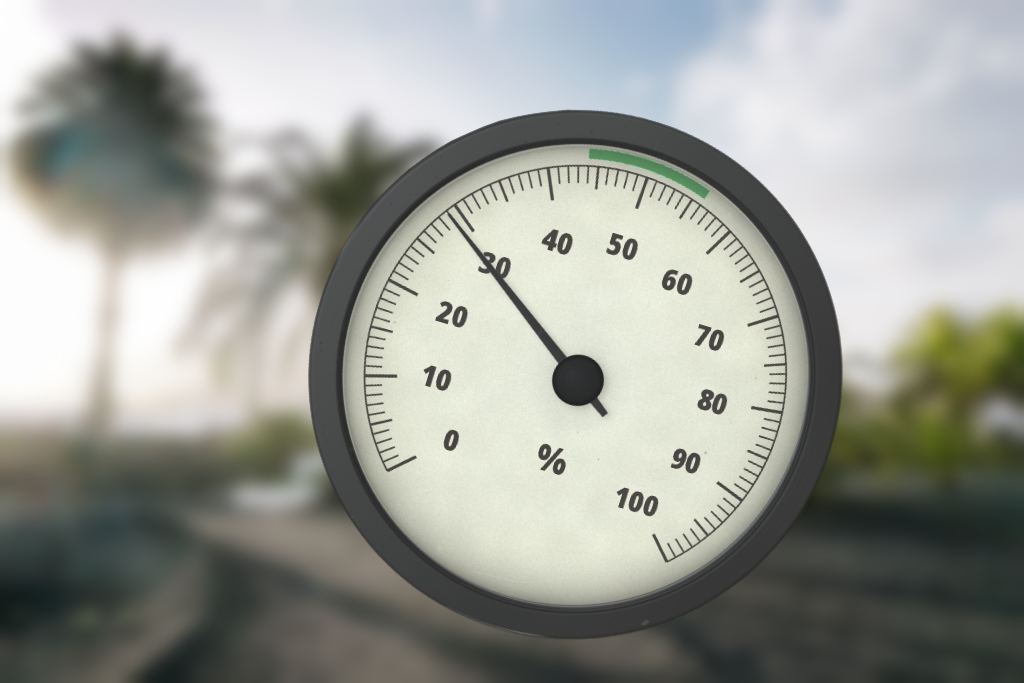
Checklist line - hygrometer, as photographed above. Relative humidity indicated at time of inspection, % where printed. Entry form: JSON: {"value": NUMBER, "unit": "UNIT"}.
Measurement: {"value": 29, "unit": "%"}
